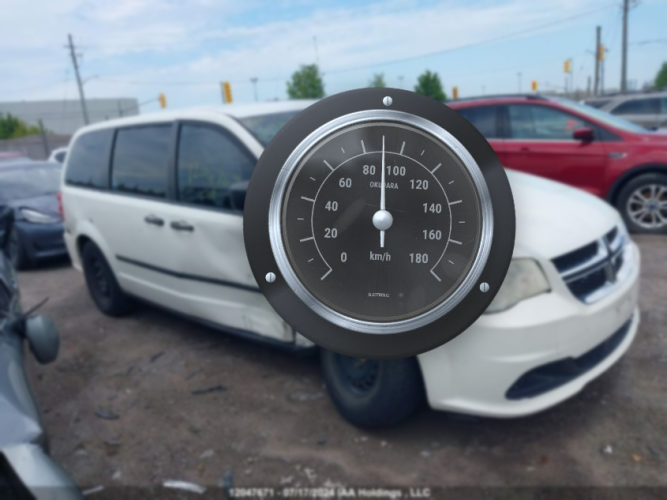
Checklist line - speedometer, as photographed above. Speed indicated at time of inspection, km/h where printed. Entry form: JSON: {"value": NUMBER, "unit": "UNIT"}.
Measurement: {"value": 90, "unit": "km/h"}
